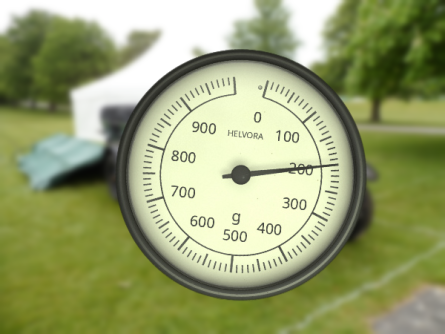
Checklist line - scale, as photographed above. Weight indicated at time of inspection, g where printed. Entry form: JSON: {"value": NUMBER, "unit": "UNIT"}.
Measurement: {"value": 200, "unit": "g"}
